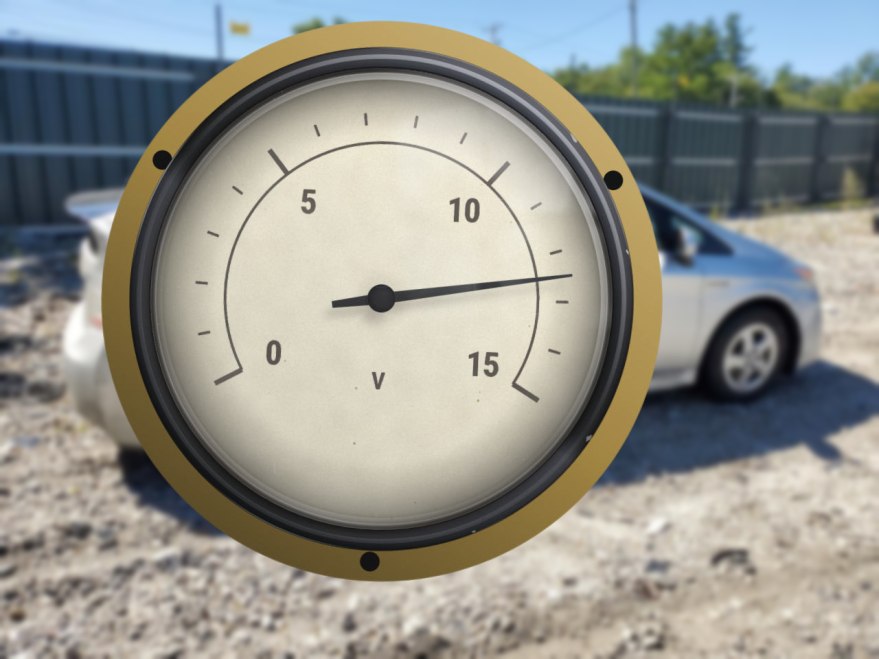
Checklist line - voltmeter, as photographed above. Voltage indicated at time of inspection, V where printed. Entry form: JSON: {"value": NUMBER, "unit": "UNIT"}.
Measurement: {"value": 12.5, "unit": "V"}
